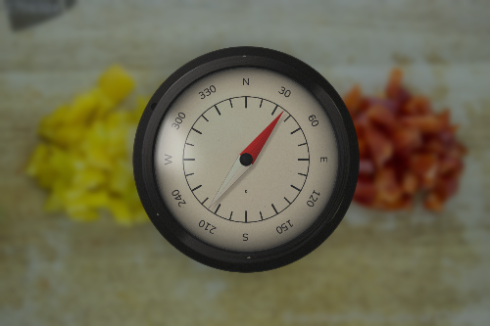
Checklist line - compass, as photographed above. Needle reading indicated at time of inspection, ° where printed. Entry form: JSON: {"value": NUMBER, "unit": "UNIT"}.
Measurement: {"value": 37.5, "unit": "°"}
